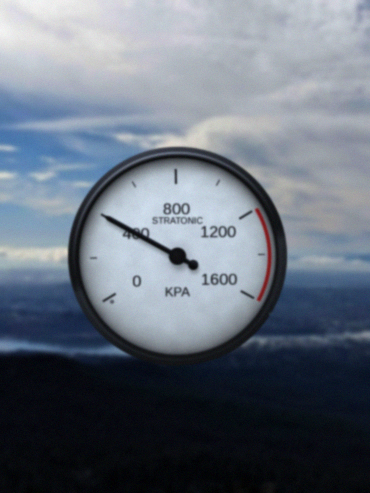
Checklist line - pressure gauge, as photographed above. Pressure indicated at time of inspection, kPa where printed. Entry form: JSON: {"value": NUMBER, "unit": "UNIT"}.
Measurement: {"value": 400, "unit": "kPa"}
